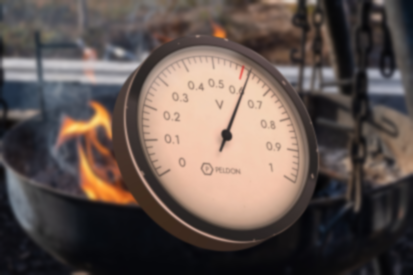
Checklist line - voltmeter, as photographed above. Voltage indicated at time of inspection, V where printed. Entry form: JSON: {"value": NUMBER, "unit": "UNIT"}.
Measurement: {"value": 0.62, "unit": "V"}
